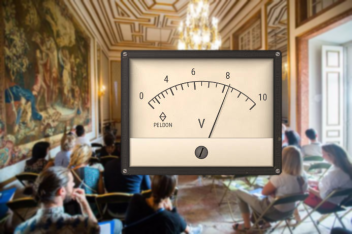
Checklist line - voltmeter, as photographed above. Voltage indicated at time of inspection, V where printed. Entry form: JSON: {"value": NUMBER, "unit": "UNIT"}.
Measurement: {"value": 8.25, "unit": "V"}
